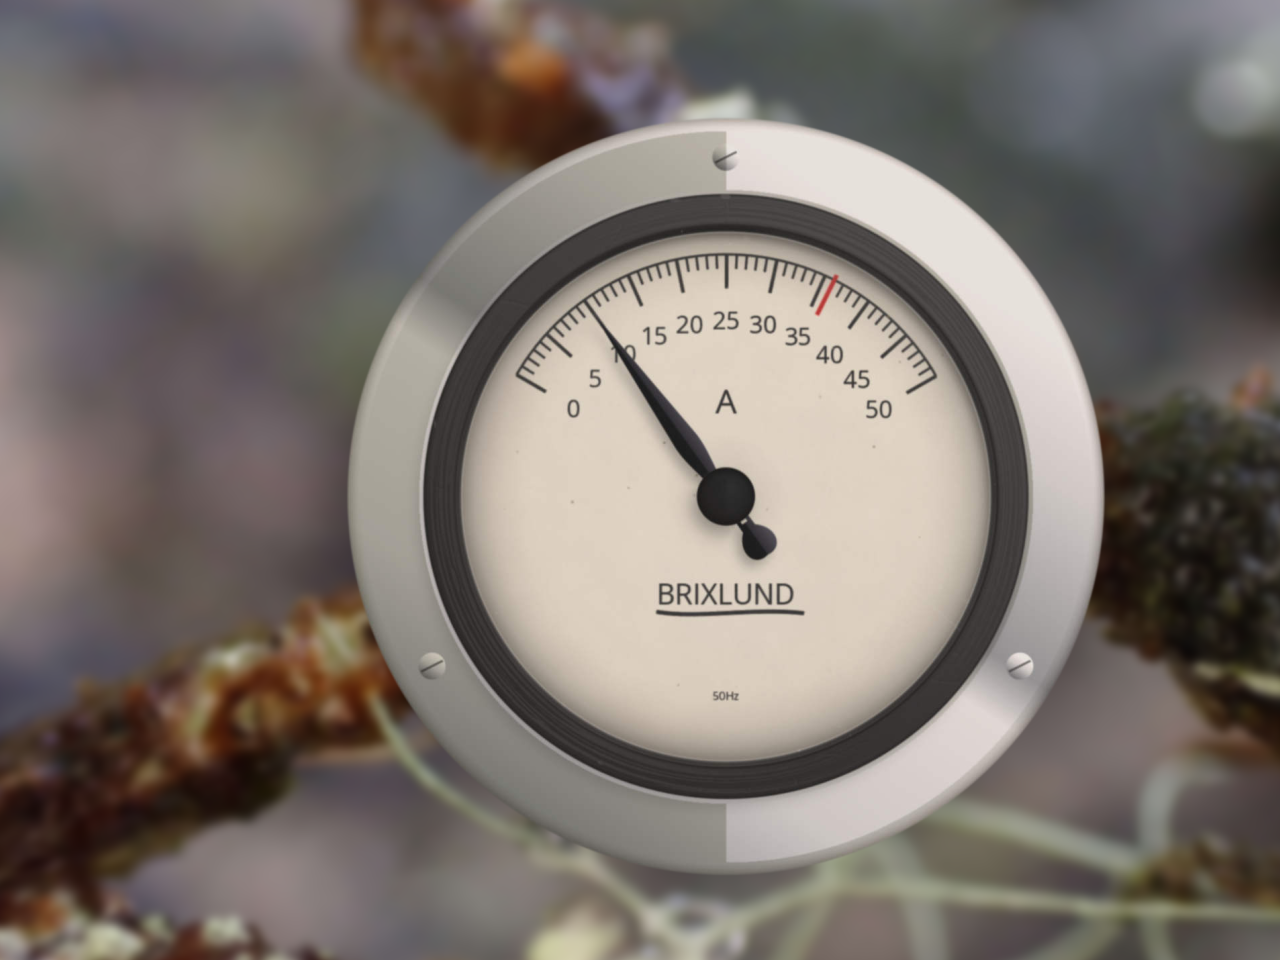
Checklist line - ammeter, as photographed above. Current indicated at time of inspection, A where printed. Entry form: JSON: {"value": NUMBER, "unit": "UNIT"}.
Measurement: {"value": 10, "unit": "A"}
